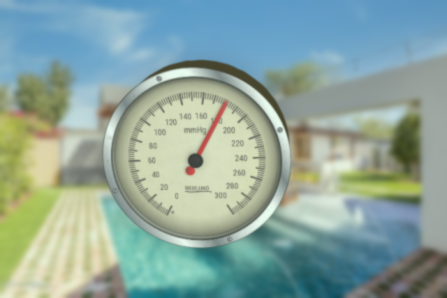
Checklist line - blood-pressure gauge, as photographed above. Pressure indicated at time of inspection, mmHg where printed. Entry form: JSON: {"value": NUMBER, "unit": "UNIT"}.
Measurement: {"value": 180, "unit": "mmHg"}
